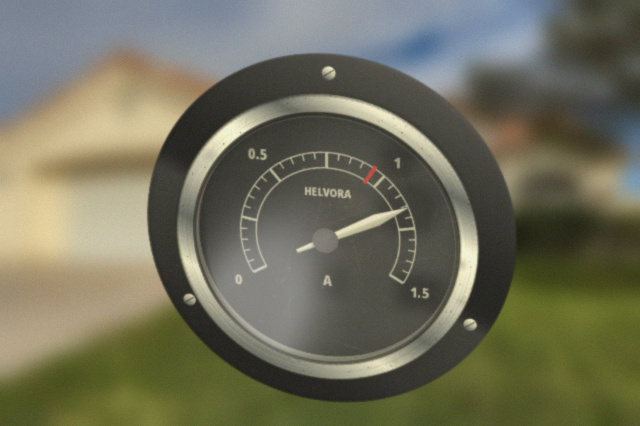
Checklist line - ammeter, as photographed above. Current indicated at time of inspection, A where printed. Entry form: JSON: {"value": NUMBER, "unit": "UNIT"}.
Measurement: {"value": 1.15, "unit": "A"}
